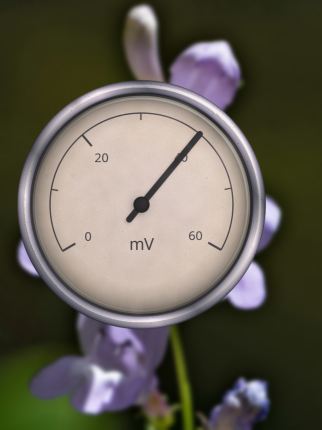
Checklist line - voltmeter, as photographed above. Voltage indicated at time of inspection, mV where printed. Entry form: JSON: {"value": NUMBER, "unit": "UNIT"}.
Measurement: {"value": 40, "unit": "mV"}
